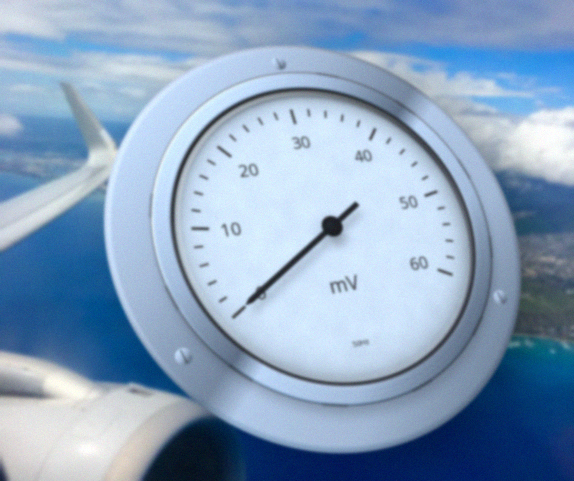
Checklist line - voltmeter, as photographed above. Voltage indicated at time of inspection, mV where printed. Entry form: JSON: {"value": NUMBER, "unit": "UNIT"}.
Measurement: {"value": 0, "unit": "mV"}
